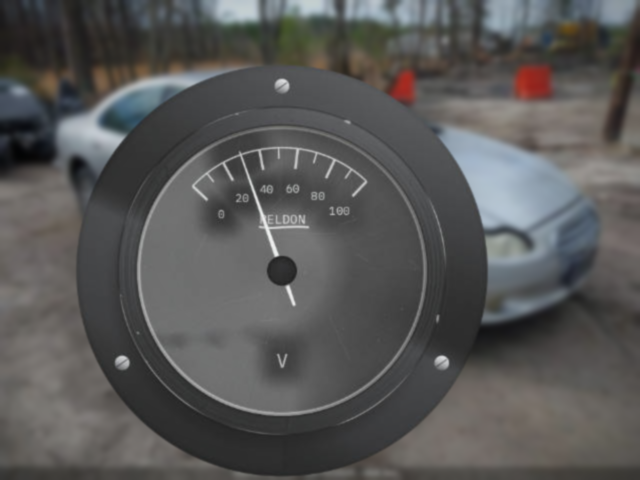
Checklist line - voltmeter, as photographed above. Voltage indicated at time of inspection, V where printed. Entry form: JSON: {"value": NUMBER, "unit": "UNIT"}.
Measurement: {"value": 30, "unit": "V"}
